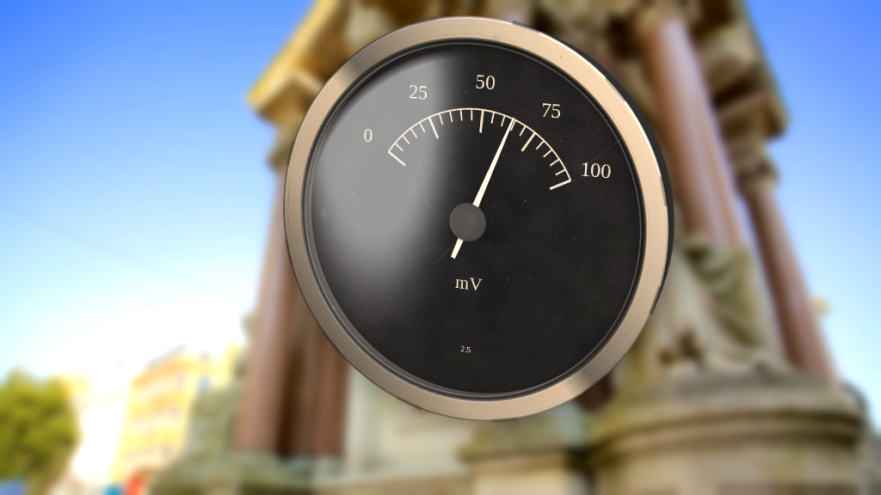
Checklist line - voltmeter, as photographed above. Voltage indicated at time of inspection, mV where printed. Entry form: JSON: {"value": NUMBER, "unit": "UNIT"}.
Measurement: {"value": 65, "unit": "mV"}
